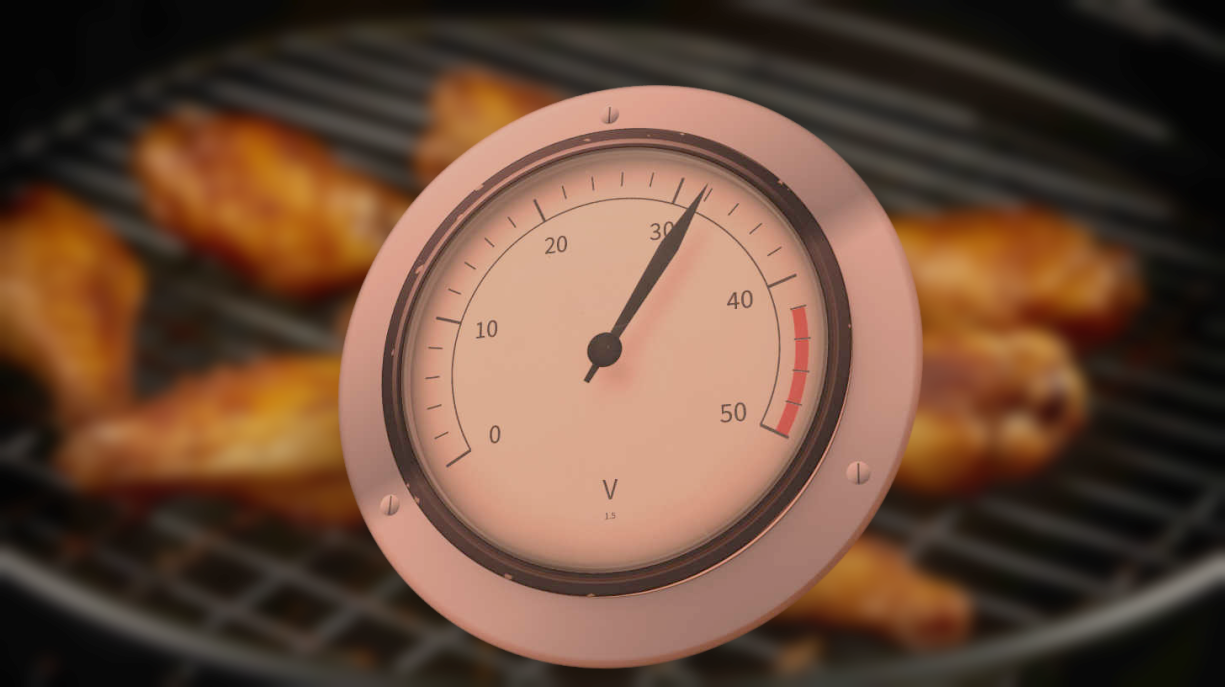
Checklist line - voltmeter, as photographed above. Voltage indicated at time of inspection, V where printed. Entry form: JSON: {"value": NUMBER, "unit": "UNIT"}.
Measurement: {"value": 32, "unit": "V"}
